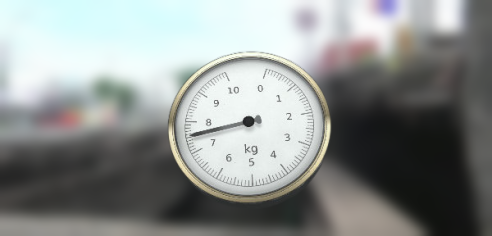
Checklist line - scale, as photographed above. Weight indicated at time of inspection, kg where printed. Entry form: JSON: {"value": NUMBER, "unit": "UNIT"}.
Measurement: {"value": 7.5, "unit": "kg"}
